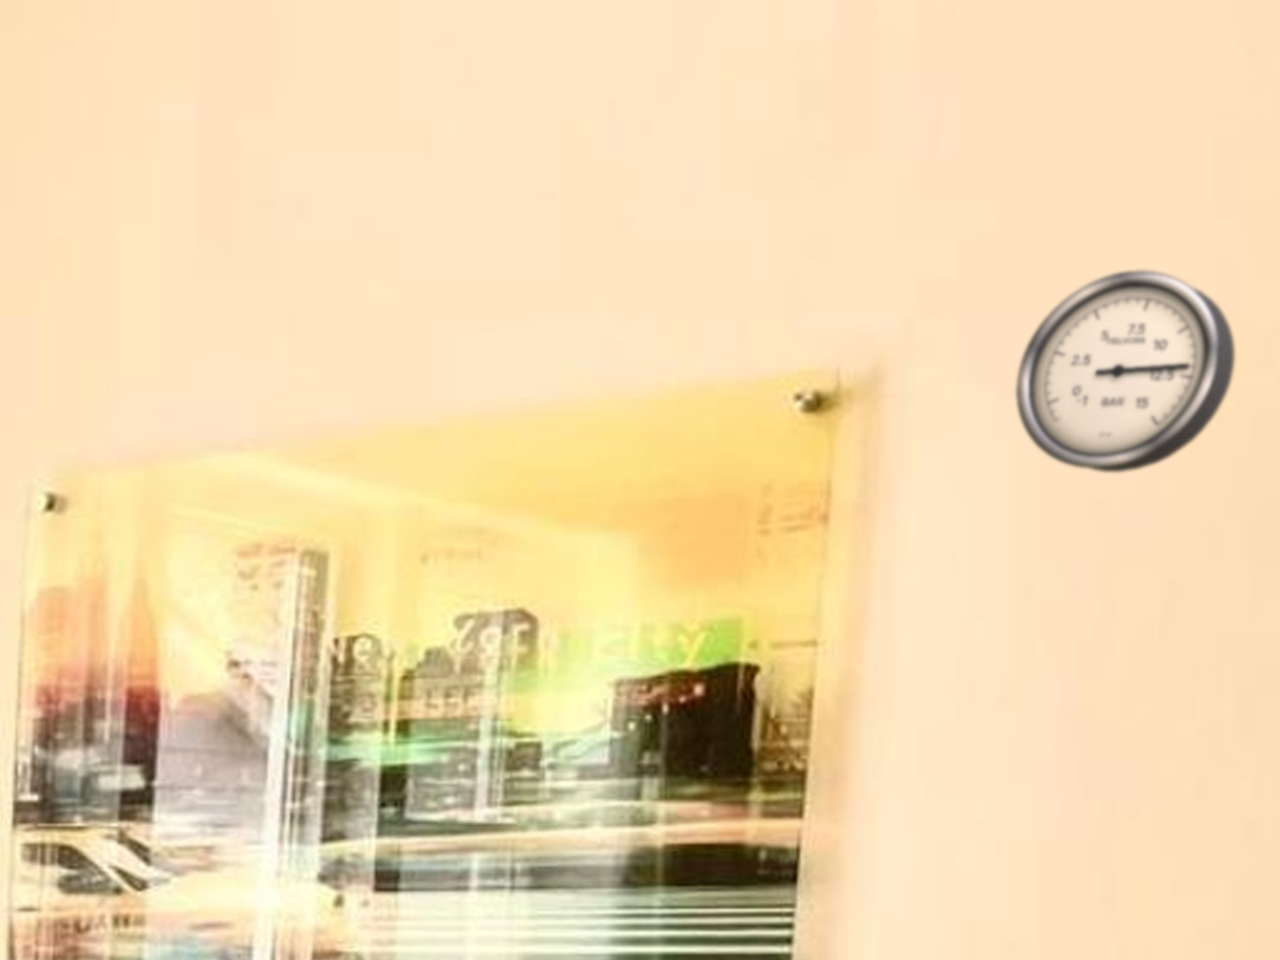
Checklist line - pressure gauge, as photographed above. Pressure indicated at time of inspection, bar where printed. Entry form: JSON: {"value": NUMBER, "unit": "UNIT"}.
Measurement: {"value": 12, "unit": "bar"}
